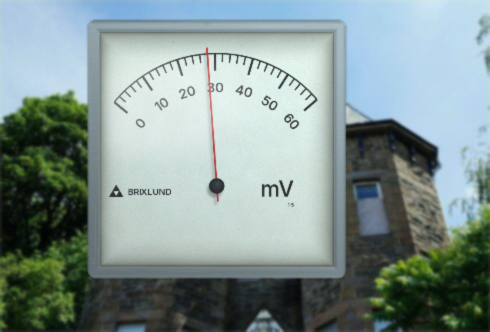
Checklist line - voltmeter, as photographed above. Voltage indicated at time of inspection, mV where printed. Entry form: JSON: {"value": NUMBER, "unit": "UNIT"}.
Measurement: {"value": 28, "unit": "mV"}
